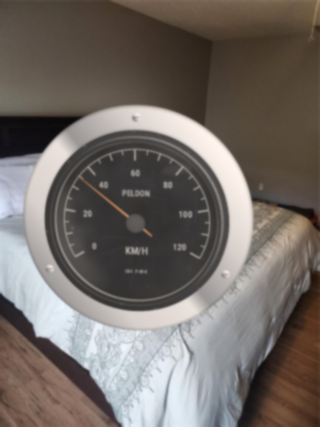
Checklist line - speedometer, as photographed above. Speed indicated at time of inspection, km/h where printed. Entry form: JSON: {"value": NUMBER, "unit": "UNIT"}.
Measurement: {"value": 35, "unit": "km/h"}
